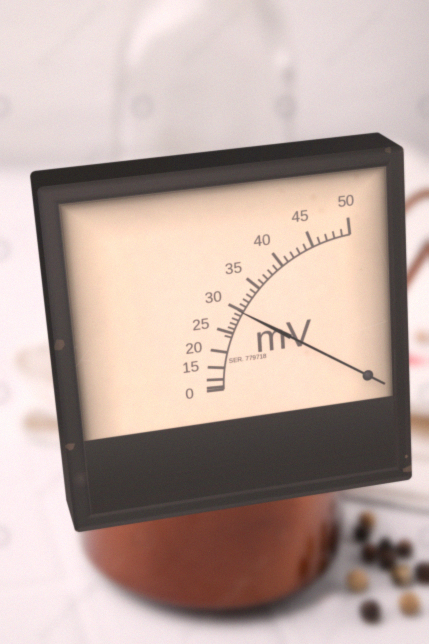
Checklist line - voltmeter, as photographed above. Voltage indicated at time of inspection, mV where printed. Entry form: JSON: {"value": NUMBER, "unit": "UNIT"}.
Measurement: {"value": 30, "unit": "mV"}
